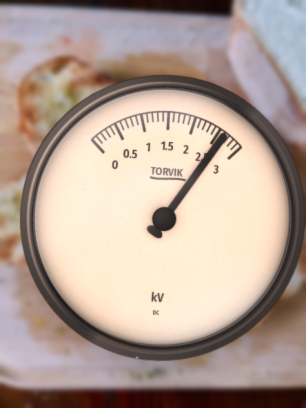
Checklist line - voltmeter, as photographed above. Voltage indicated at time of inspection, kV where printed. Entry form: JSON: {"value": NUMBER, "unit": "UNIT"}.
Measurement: {"value": 2.6, "unit": "kV"}
